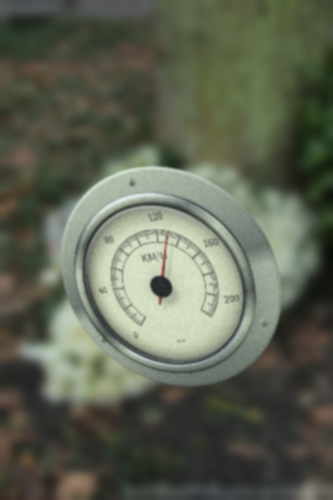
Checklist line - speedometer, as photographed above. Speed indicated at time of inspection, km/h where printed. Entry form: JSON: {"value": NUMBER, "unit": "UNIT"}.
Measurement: {"value": 130, "unit": "km/h"}
